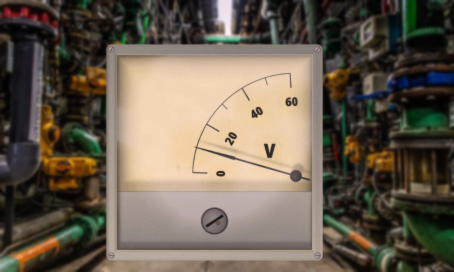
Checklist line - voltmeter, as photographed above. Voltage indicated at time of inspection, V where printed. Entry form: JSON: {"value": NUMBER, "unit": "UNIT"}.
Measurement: {"value": 10, "unit": "V"}
